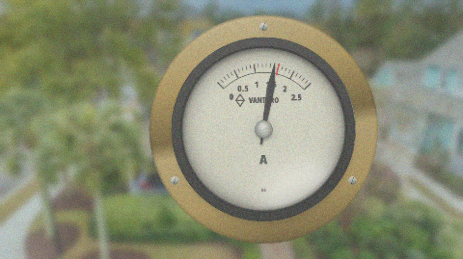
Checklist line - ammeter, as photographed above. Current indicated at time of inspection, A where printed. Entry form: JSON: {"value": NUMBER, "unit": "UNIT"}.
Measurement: {"value": 1.5, "unit": "A"}
